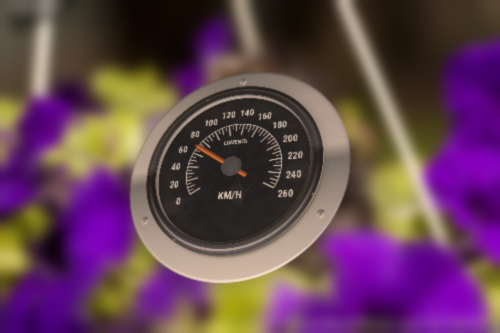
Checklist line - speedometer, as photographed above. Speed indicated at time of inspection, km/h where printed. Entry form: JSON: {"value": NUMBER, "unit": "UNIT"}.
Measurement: {"value": 70, "unit": "km/h"}
